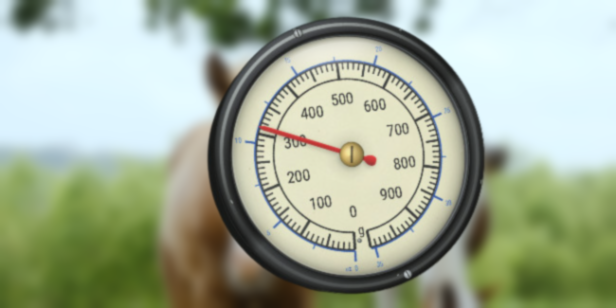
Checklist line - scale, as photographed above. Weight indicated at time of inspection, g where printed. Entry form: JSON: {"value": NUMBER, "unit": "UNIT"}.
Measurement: {"value": 310, "unit": "g"}
